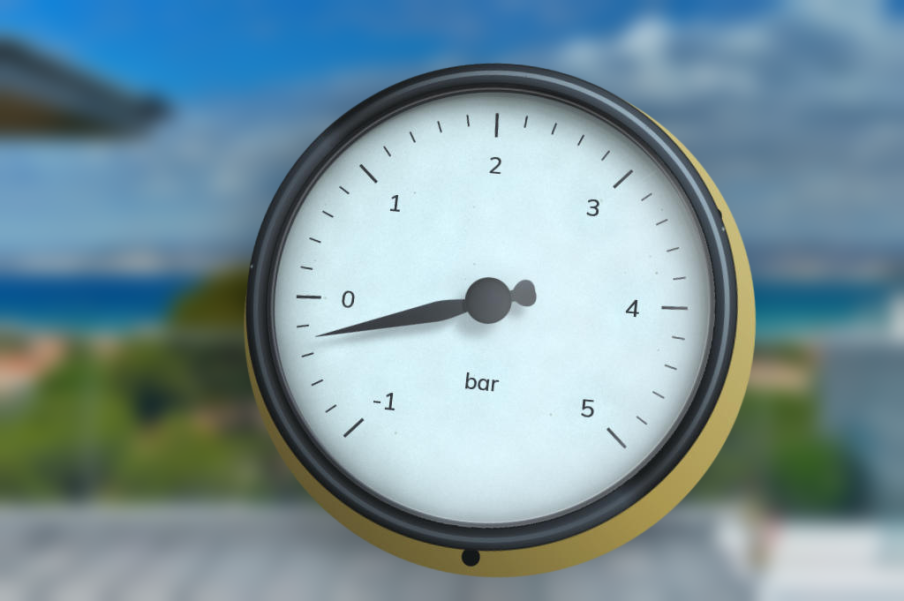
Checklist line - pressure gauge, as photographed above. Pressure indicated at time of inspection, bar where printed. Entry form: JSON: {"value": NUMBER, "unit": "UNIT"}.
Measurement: {"value": -0.3, "unit": "bar"}
